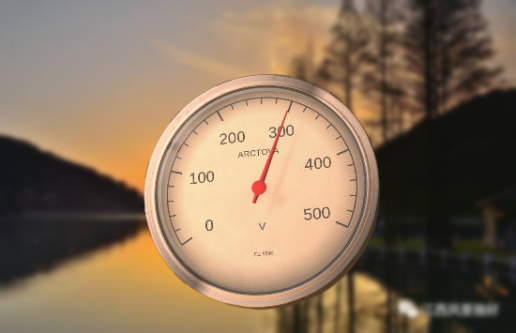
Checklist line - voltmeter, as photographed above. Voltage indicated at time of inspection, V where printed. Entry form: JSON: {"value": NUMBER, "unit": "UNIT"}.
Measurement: {"value": 300, "unit": "V"}
